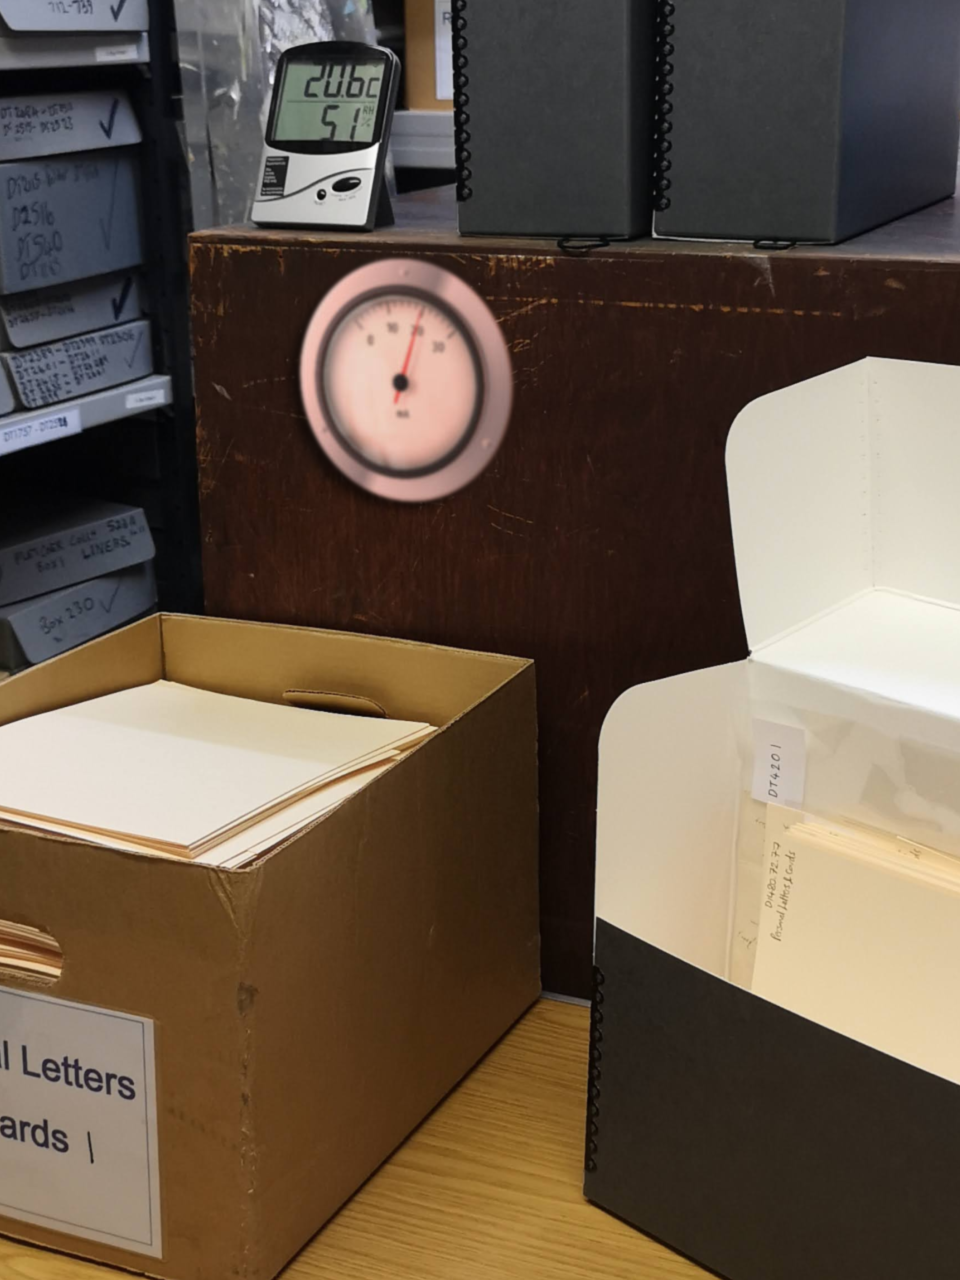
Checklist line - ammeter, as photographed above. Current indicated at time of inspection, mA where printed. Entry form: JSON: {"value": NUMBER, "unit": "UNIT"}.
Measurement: {"value": 20, "unit": "mA"}
